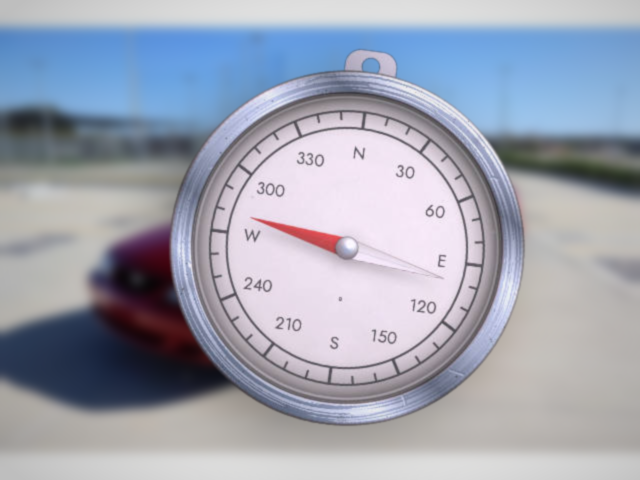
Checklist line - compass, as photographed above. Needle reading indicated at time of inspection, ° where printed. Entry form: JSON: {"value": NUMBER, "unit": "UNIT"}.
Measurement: {"value": 280, "unit": "°"}
